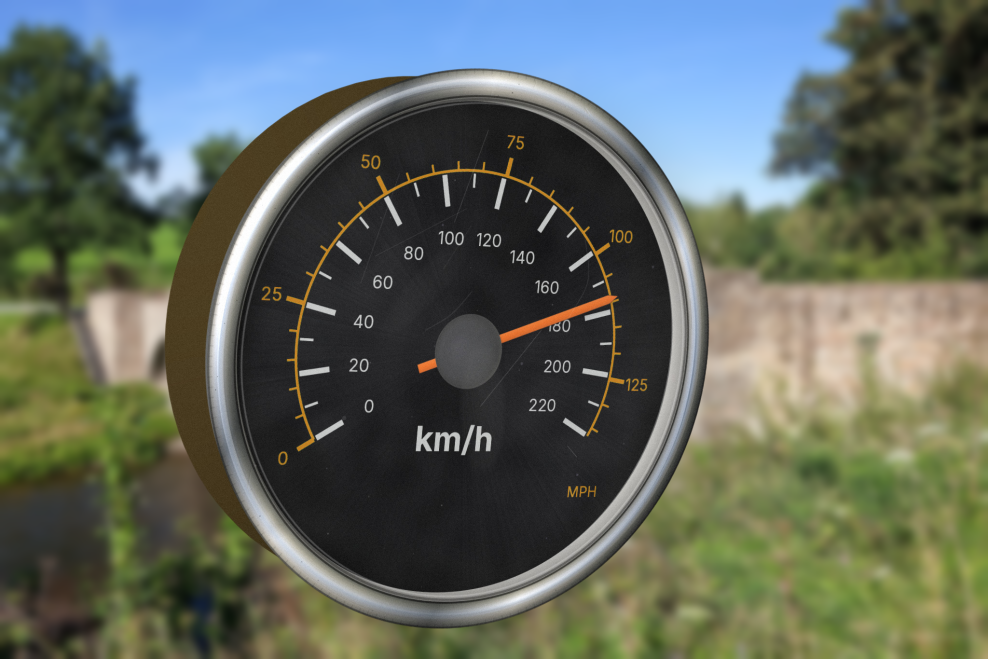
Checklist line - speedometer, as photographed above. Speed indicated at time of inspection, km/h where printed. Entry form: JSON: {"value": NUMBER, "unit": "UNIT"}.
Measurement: {"value": 175, "unit": "km/h"}
